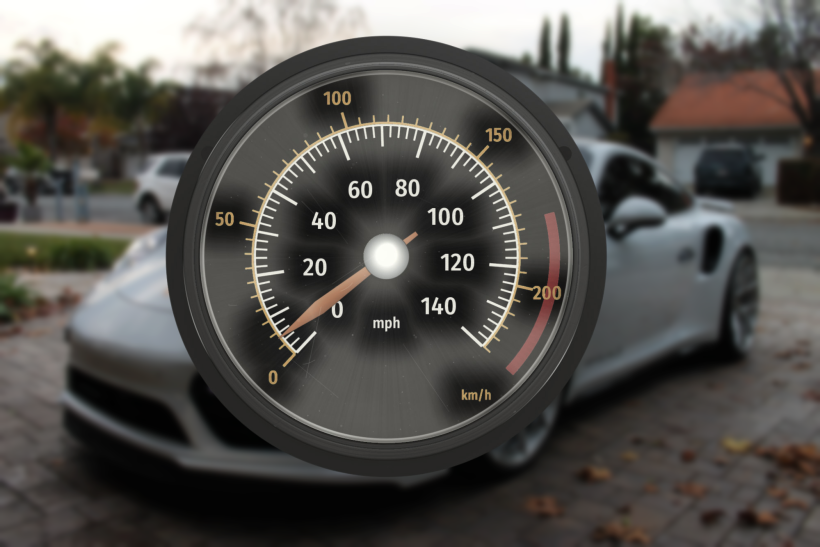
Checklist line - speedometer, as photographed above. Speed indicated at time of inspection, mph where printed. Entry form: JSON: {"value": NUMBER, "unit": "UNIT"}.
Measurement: {"value": 5, "unit": "mph"}
